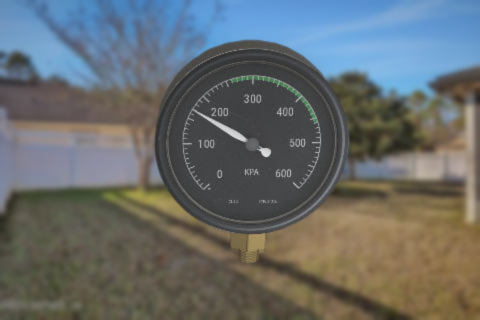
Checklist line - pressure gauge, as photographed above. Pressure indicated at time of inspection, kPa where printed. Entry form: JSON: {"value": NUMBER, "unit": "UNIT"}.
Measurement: {"value": 170, "unit": "kPa"}
